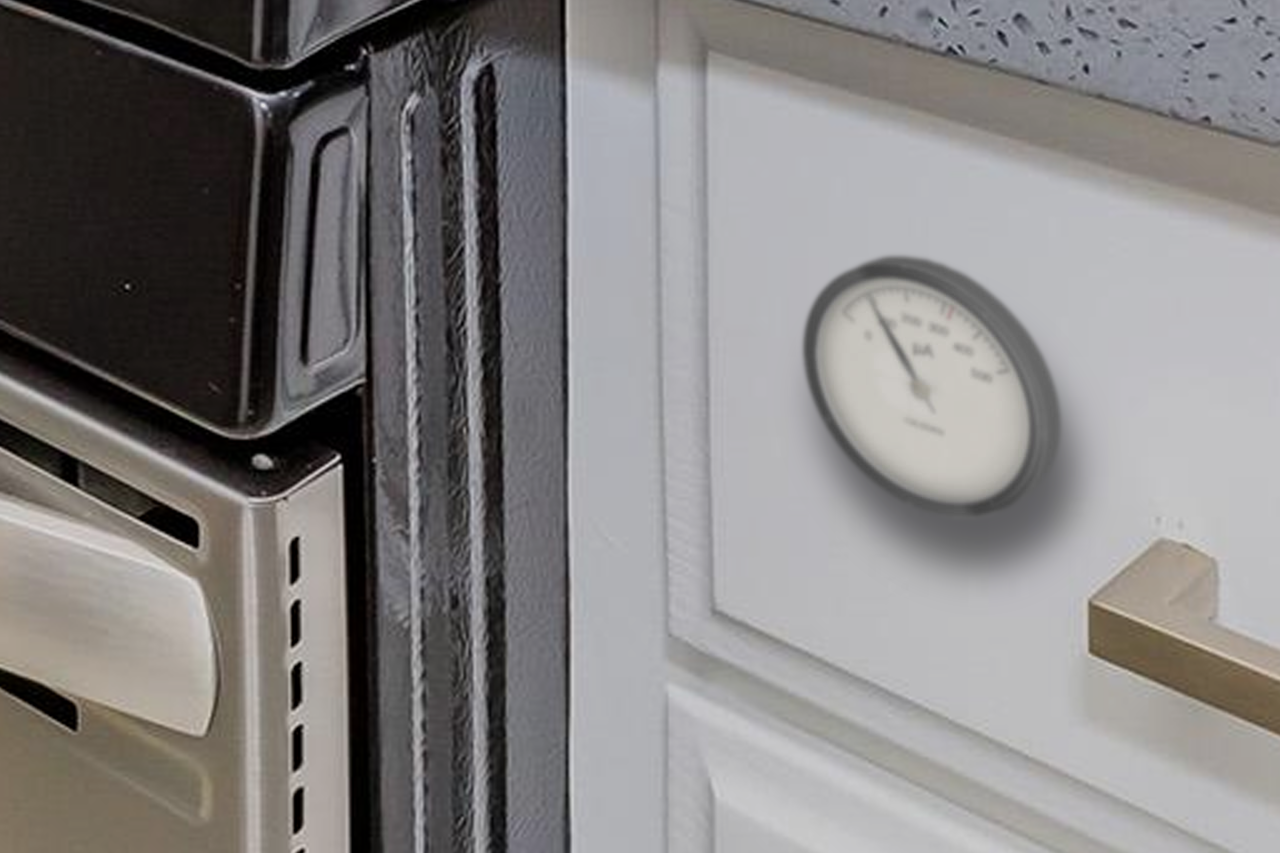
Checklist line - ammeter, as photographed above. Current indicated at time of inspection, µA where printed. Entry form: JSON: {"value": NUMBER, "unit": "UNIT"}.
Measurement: {"value": 100, "unit": "µA"}
